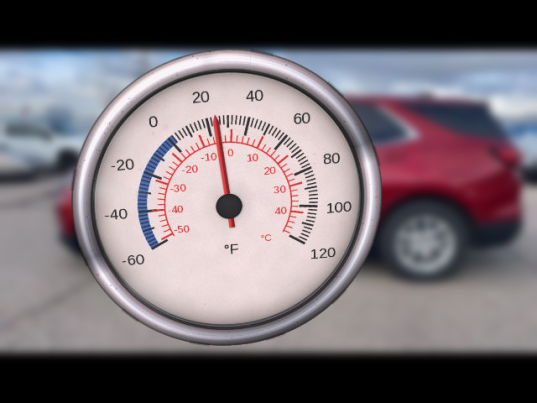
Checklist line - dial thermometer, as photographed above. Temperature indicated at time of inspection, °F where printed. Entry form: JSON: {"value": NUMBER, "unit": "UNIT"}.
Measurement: {"value": 24, "unit": "°F"}
